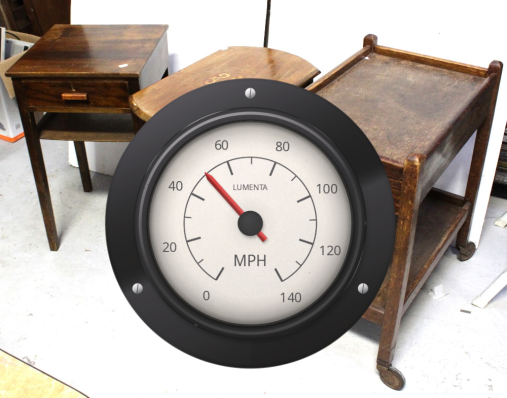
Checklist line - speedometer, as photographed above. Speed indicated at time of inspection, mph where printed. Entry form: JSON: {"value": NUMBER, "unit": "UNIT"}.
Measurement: {"value": 50, "unit": "mph"}
